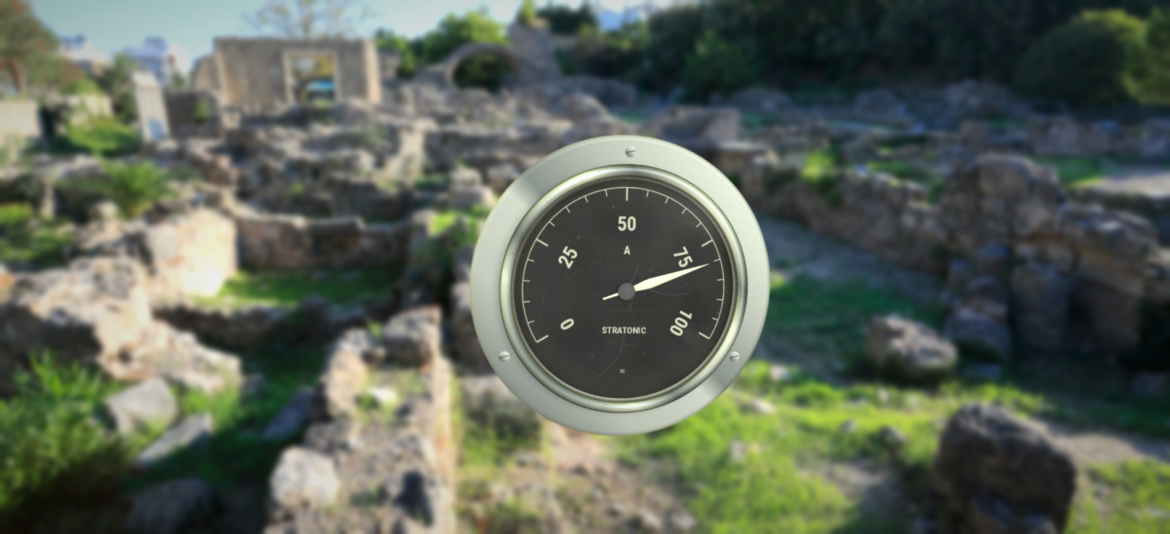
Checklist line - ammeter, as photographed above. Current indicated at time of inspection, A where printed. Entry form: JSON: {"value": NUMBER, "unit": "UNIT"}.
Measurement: {"value": 80, "unit": "A"}
